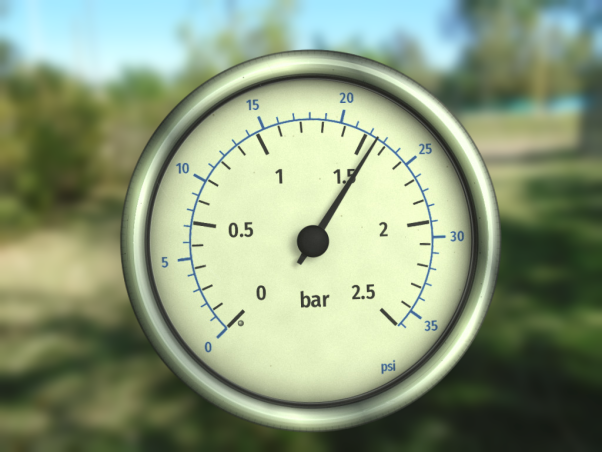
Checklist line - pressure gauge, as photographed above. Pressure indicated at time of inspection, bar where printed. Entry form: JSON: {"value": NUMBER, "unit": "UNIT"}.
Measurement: {"value": 1.55, "unit": "bar"}
